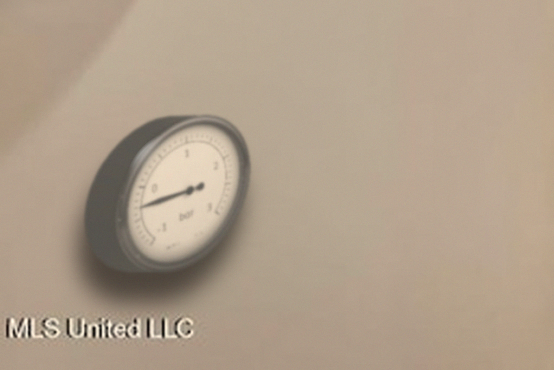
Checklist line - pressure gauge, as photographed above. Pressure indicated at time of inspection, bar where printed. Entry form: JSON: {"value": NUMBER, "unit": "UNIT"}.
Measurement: {"value": -0.3, "unit": "bar"}
